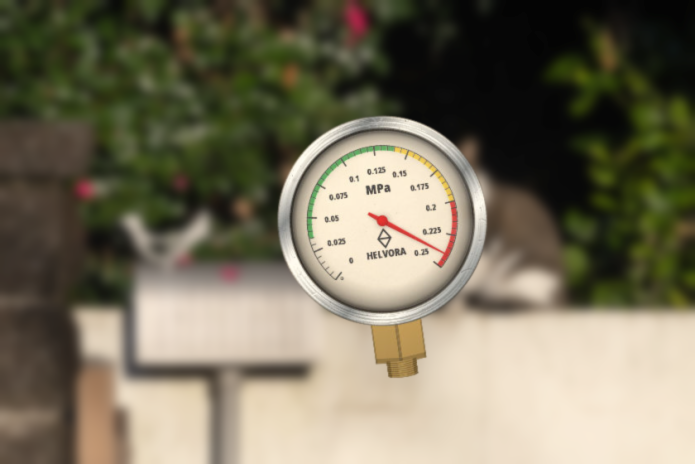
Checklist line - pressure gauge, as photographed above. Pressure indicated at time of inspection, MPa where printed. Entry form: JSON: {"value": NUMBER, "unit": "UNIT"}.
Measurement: {"value": 0.24, "unit": "MPa"}
